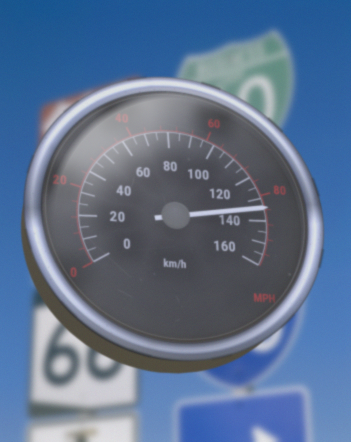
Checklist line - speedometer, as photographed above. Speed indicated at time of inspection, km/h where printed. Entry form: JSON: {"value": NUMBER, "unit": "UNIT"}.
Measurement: {"value": 135, "unit": "km/h"}
